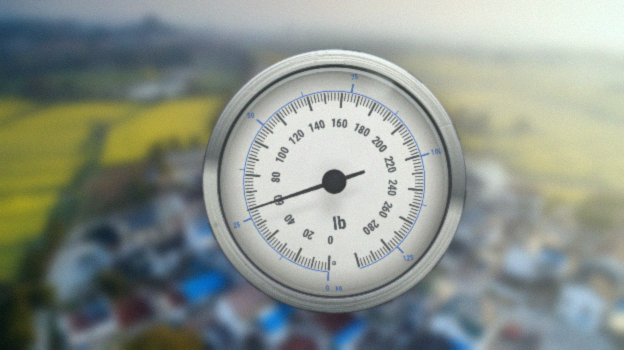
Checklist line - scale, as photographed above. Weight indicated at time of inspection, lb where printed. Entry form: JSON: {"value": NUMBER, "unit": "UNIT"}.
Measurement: {"value": 60, "unit": "lb"}
